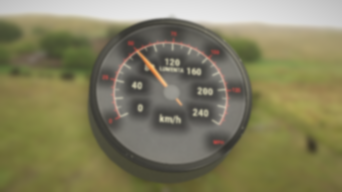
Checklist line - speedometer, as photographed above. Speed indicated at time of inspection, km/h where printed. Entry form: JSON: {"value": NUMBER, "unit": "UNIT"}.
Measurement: {"value": 80, "unit": "km/h"}
